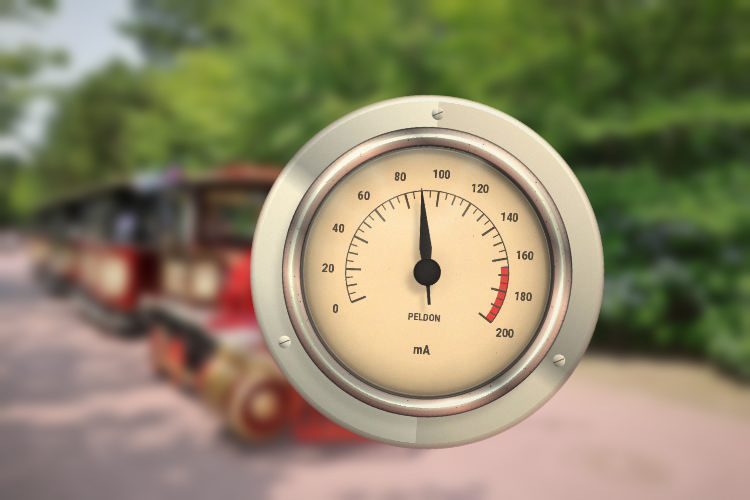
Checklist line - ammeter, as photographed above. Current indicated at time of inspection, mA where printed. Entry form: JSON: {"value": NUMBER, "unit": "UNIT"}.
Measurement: {"value": 90, "unit": "mA"}
